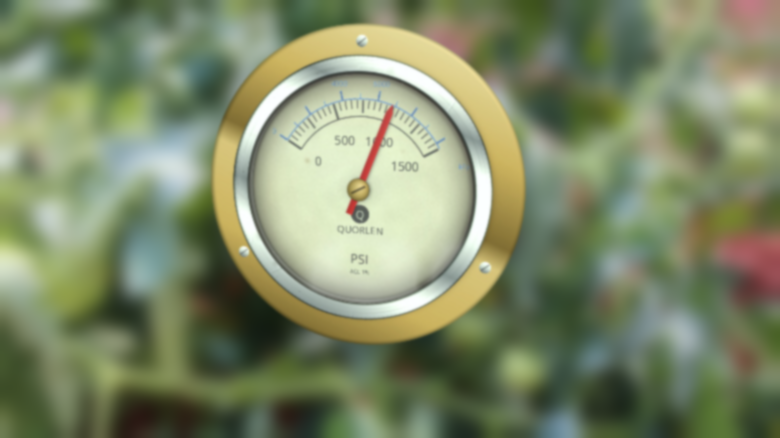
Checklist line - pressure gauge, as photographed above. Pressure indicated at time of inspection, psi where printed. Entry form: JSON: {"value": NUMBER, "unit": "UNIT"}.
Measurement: {"value": 1000, "unit": "psi"}
